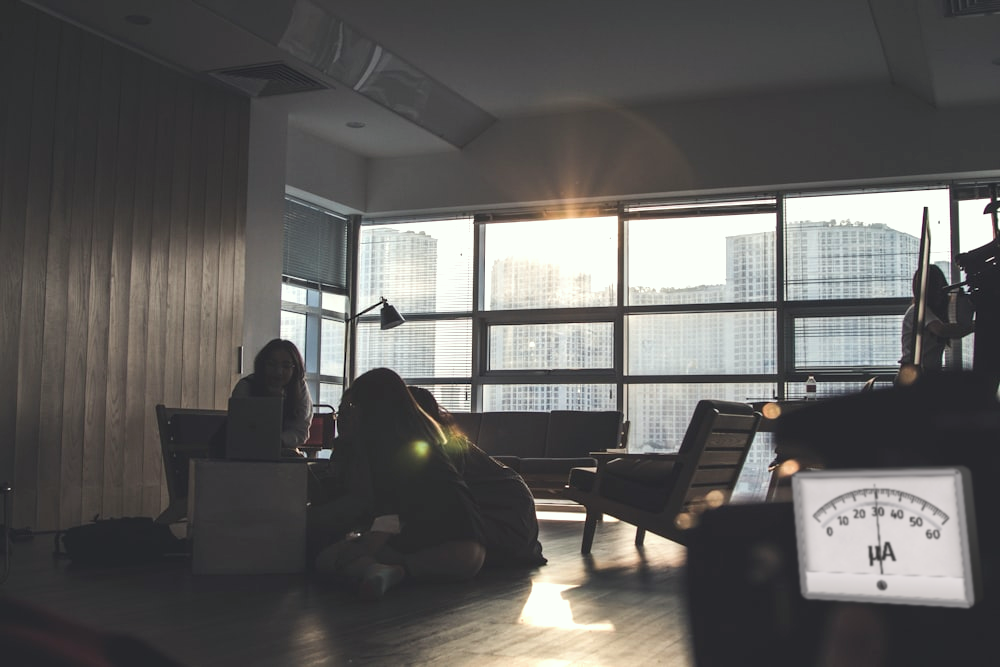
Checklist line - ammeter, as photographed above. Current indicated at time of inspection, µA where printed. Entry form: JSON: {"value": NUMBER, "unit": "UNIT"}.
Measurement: {"value": 30, "unit": "µA"}
